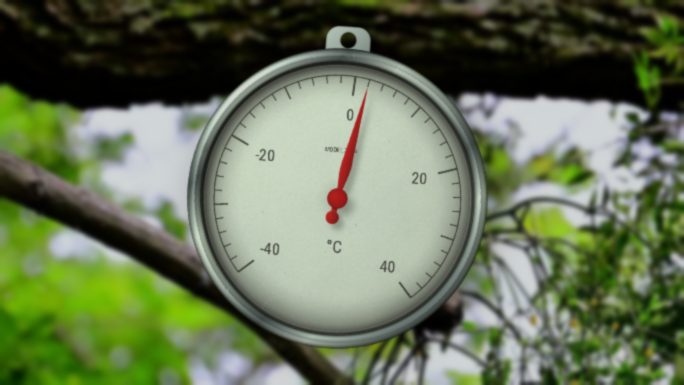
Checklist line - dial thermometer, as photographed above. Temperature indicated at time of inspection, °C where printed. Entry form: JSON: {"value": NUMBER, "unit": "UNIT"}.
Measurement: {"value": 2, "unit": "°C"}
